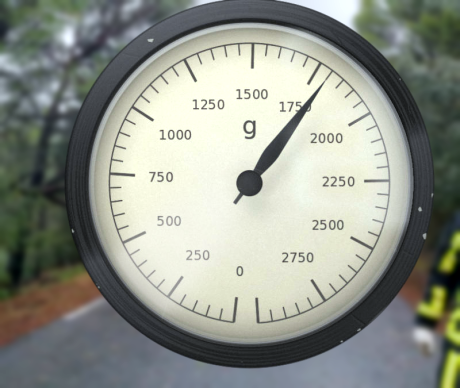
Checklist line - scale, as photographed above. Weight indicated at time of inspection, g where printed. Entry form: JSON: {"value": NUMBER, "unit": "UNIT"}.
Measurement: {"value": 1800, "unit": "g"}
